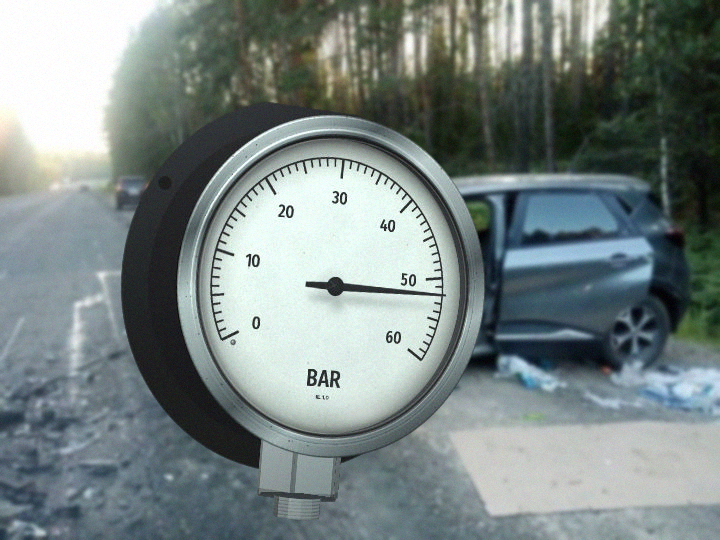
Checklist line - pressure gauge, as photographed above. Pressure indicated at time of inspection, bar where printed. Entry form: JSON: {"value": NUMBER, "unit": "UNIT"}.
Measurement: {"value": 52, "unit": "bar"}
